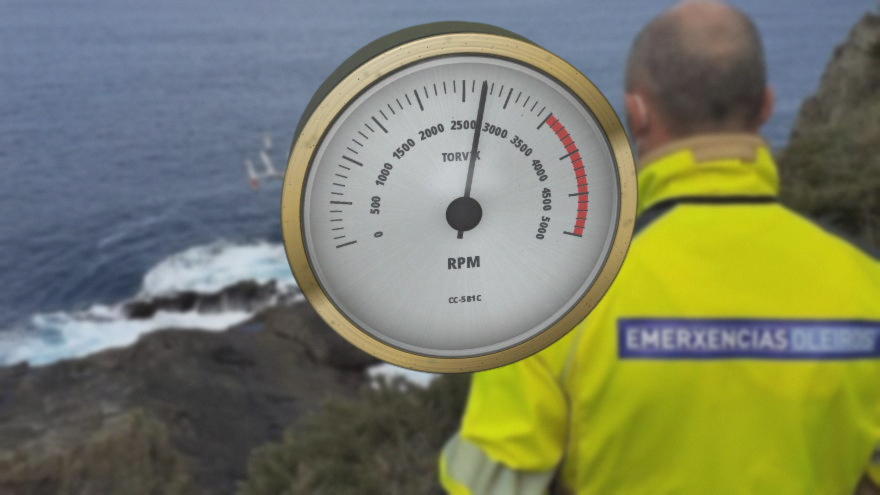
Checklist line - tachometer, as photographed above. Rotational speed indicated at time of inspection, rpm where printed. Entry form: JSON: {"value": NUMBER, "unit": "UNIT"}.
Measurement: {"value": 2700, "unit": "rpm"}
